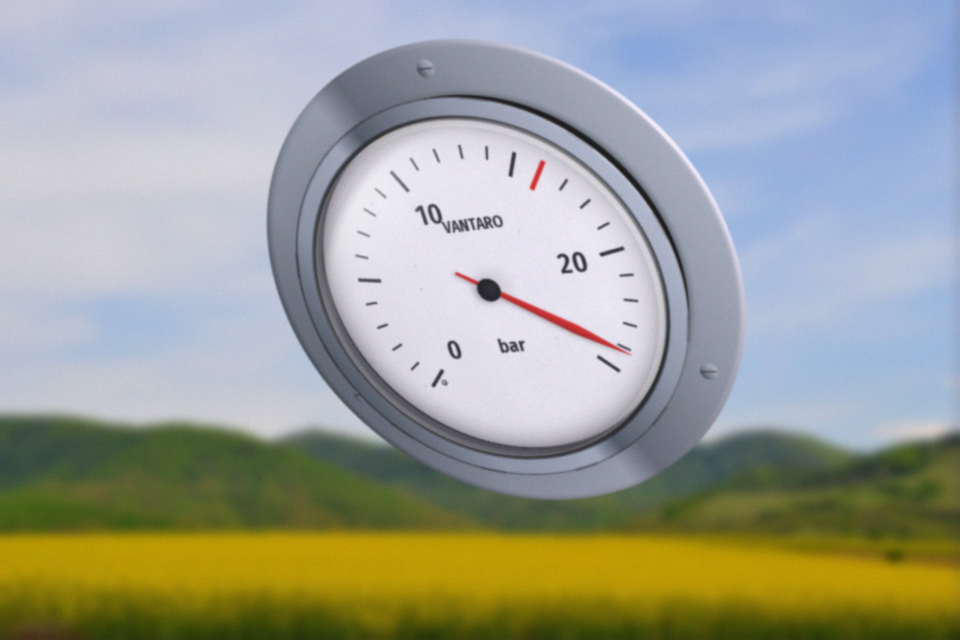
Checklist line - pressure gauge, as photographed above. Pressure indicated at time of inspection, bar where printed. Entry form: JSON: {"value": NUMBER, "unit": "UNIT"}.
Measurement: {"value": 24, "unit": "bar"}
